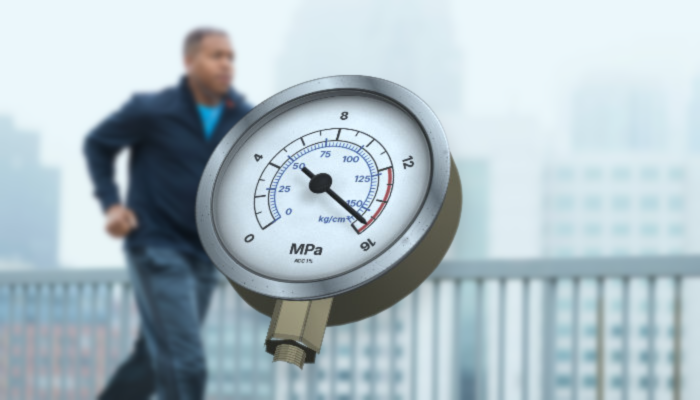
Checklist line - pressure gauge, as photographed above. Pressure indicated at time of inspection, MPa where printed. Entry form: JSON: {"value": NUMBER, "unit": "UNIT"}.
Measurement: {"value": 15.5, "unit": "MPa"}
